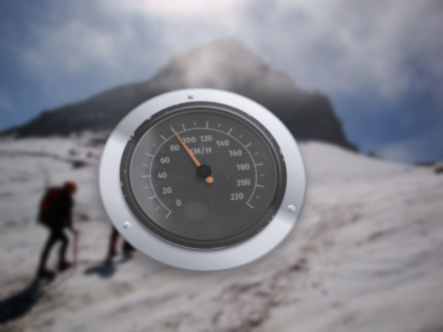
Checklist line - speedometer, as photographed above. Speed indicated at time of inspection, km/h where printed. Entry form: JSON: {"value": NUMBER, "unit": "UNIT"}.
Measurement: {"value": 90, "unit": "km/h"}
